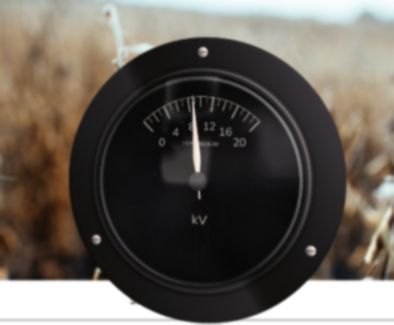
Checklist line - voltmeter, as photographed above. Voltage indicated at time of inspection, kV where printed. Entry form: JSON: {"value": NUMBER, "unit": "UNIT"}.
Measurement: {"value": 9, "unit": "kV"}
